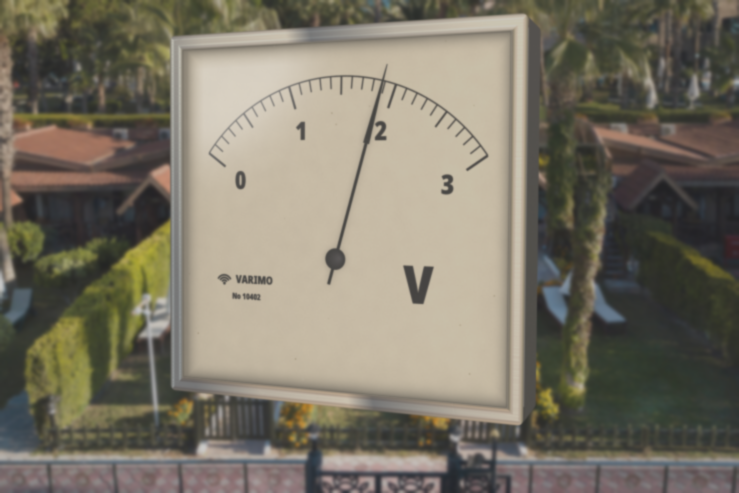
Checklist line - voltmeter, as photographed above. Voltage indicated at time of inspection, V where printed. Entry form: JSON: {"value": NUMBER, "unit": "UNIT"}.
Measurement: {"value": 1.9, "unit": "V"}
